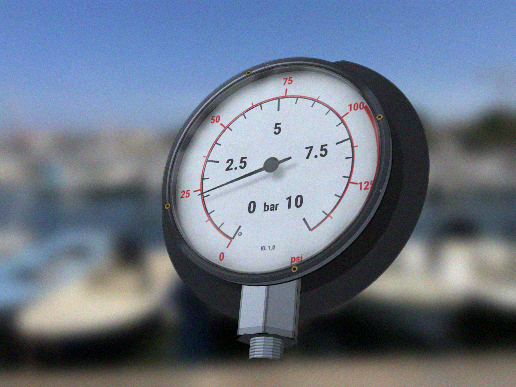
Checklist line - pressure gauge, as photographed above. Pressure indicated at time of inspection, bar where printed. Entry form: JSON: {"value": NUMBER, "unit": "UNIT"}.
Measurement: {"value": 1.5, "unit": "bar"}
